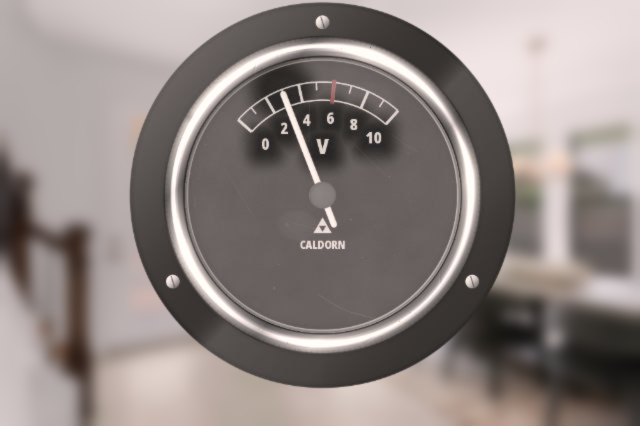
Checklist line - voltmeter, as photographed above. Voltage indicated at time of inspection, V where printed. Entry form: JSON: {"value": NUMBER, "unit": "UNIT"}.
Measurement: {"value": 3, "unit": "V"}
